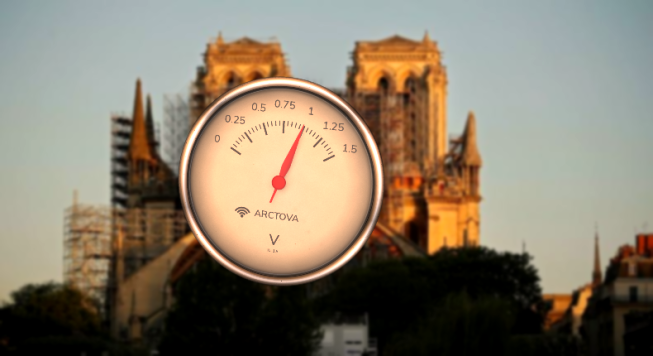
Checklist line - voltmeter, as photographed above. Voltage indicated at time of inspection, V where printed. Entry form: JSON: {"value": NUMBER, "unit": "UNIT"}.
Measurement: {"value": 1, "unit": "V"}
